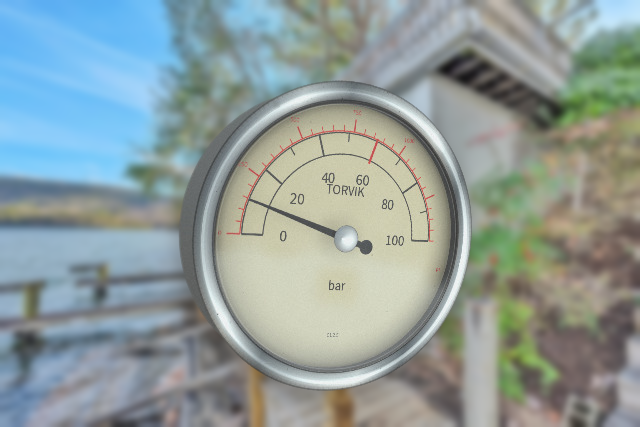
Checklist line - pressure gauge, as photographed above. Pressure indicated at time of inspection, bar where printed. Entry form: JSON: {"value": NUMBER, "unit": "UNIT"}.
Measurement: {"value": 10, "unit": "bar"}
